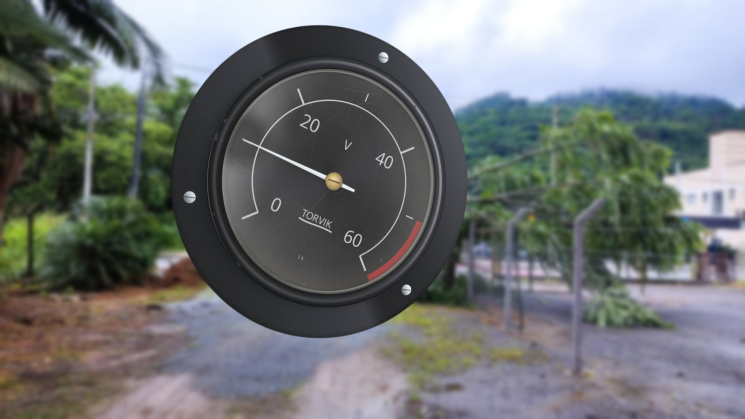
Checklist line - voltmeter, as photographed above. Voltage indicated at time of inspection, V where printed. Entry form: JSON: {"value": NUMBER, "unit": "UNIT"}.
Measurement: {"value": 10, "unit": "V"}
